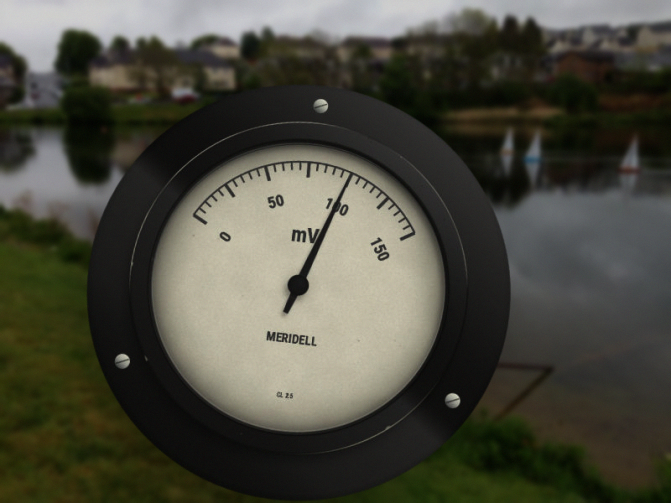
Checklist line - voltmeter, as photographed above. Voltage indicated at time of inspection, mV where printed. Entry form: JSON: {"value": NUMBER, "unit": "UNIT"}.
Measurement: {"value": 100, "unit": "mV"}
